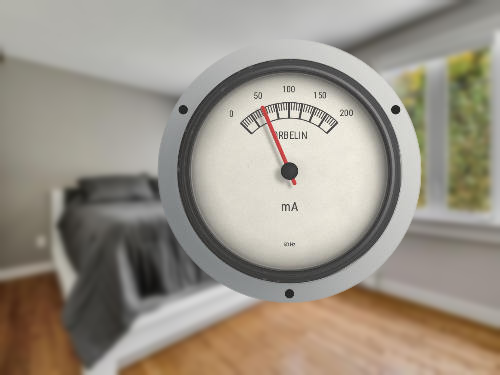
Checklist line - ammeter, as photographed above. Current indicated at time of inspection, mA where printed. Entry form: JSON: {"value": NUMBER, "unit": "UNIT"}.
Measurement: {"value": 50, "unit": "mA"}
